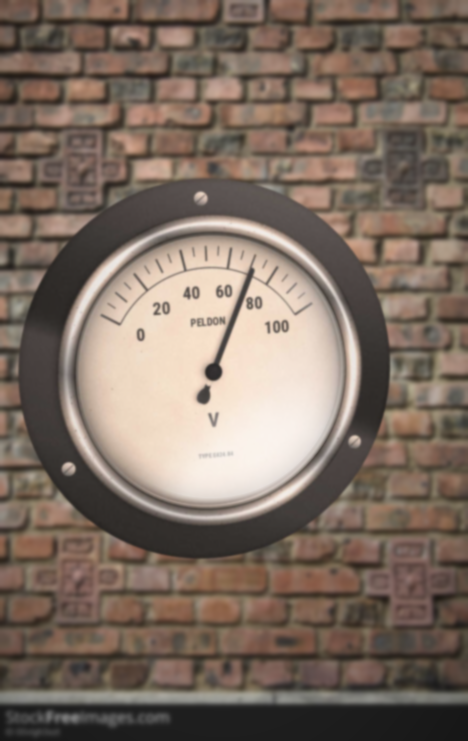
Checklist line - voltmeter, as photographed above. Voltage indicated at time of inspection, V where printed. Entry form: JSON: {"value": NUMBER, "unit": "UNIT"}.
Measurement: {"value": 70, "unit": "V"}
